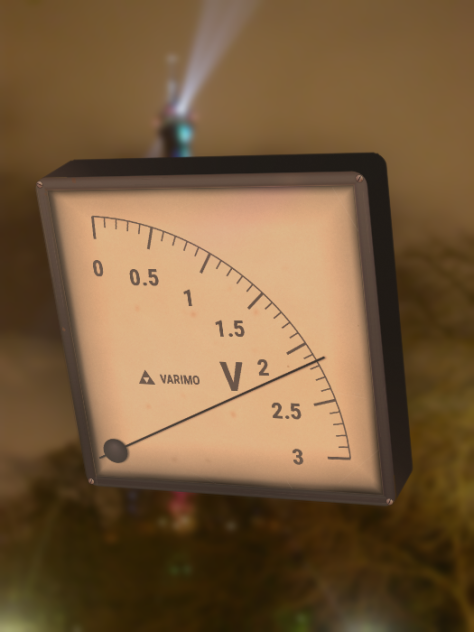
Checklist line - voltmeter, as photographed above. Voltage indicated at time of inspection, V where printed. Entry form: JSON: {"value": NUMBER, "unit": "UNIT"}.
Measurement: {"value": 2.15, "unit": "V"}
